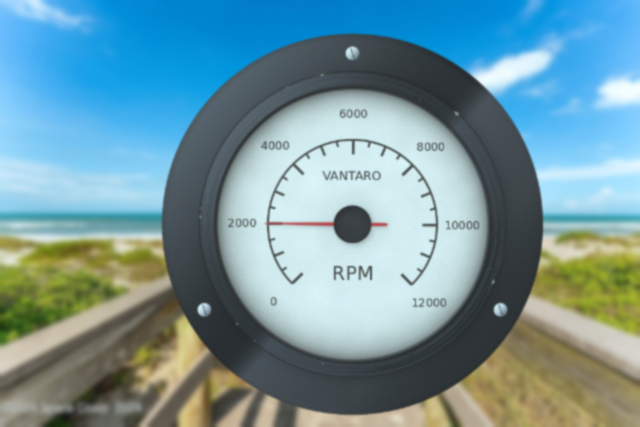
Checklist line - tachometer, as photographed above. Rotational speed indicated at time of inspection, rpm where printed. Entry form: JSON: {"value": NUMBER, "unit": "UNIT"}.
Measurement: {"value": 2000, "unit": "rpm"}
